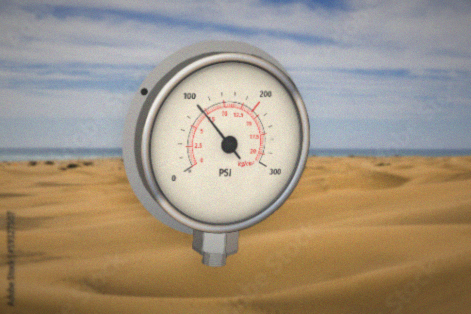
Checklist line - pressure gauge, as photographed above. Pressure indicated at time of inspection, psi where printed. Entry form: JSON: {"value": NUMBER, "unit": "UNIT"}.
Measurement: {"value": 100, "unit": "psi"}
